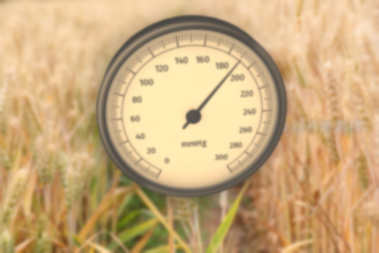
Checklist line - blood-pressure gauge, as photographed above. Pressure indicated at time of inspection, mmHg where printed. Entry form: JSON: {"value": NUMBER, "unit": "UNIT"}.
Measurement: {"value": 190, "unit": "mmHg"}
